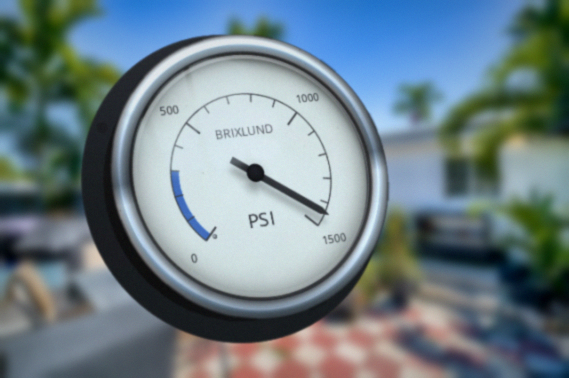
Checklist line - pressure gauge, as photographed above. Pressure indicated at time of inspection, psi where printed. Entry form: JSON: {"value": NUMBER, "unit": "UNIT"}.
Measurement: {"value": 1450, "unit": "psi"}
